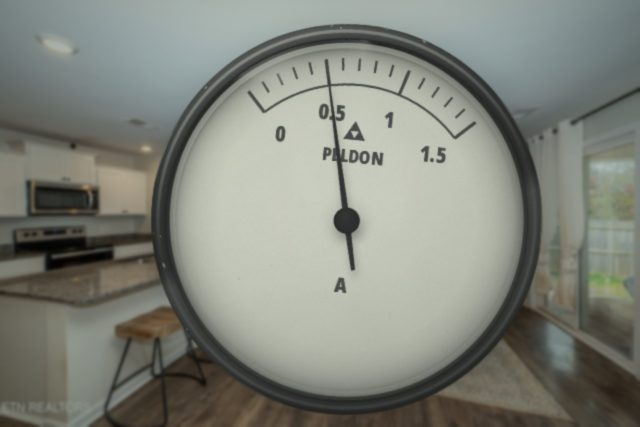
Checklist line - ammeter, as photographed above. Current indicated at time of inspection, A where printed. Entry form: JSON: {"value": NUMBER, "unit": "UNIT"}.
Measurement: {"value": 0.5, "unit": "A"}
